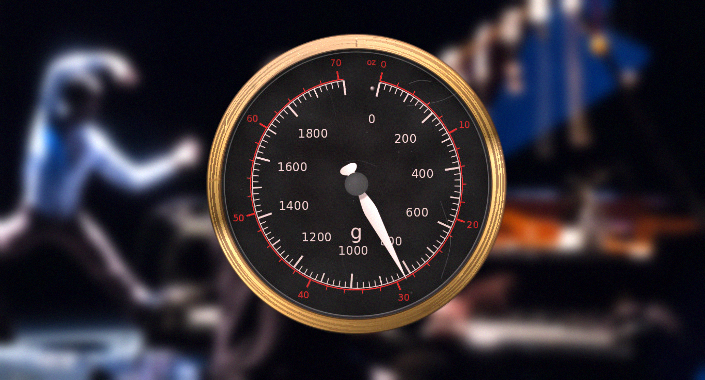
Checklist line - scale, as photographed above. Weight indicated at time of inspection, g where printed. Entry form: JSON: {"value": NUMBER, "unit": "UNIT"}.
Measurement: {"value": 820, "unit": "g"}
